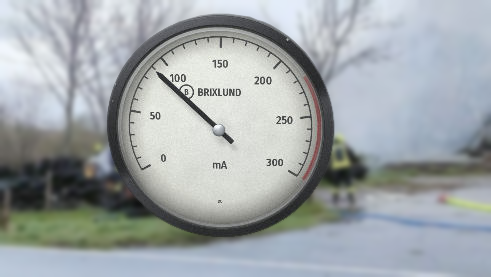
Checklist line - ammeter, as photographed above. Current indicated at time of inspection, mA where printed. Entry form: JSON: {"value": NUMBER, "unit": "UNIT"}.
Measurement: {"value": 90, "unit": "mA"}
